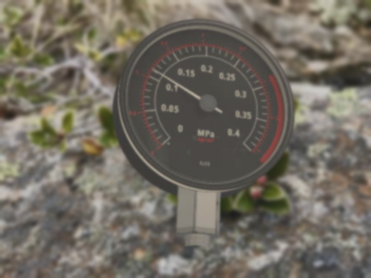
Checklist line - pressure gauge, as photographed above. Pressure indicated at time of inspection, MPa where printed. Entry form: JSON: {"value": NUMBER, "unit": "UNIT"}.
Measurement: {"value": 0.11, "unit": "MPa"}
